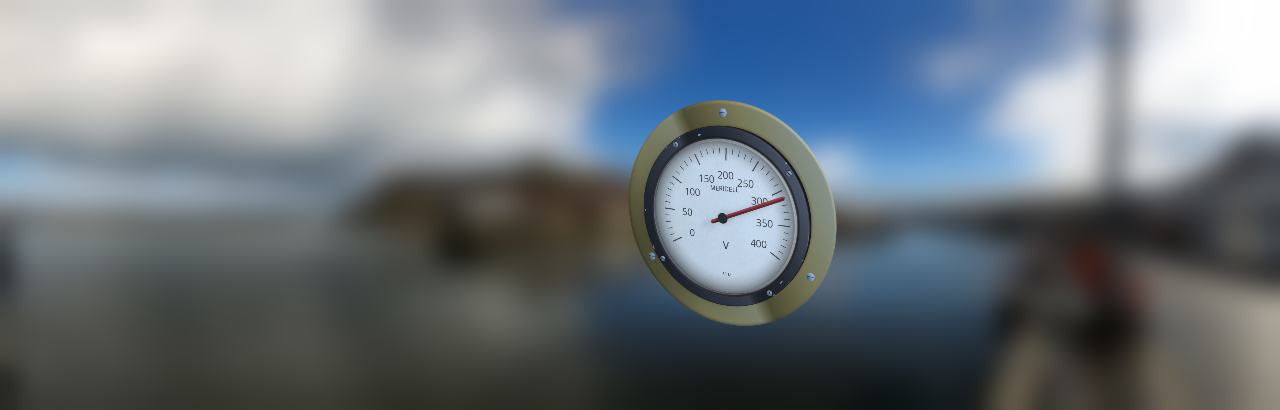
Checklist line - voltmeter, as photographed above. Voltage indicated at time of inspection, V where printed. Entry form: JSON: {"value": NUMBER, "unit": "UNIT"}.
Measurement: {"value": 310, "unit": "V"}
